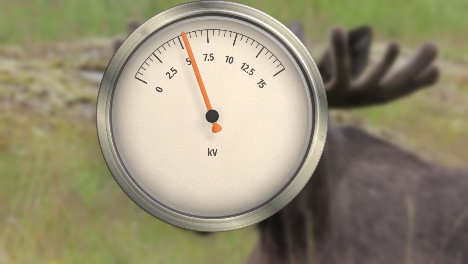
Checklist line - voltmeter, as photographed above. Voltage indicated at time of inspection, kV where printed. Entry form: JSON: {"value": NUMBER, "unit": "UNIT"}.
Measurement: {"value": 5.5, "unit": "kV"}
